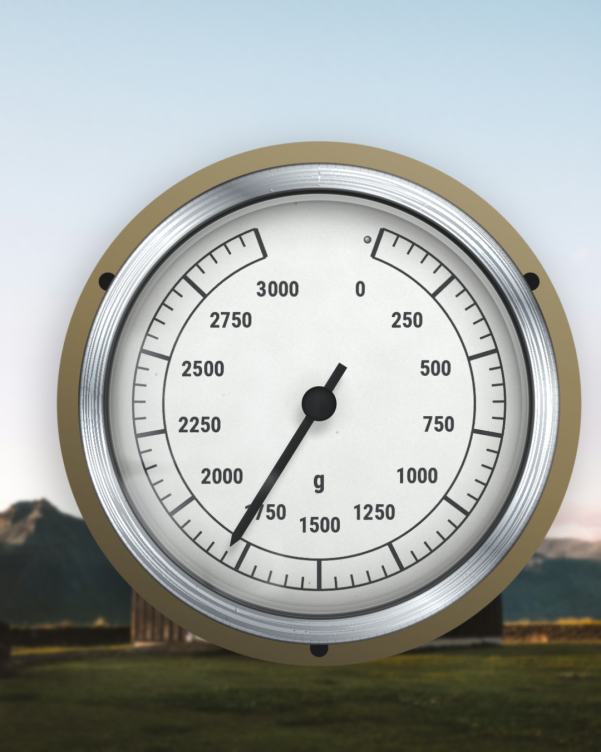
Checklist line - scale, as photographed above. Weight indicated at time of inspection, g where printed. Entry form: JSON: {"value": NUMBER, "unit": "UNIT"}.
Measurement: {"value": 1800, "unit": "g"}
